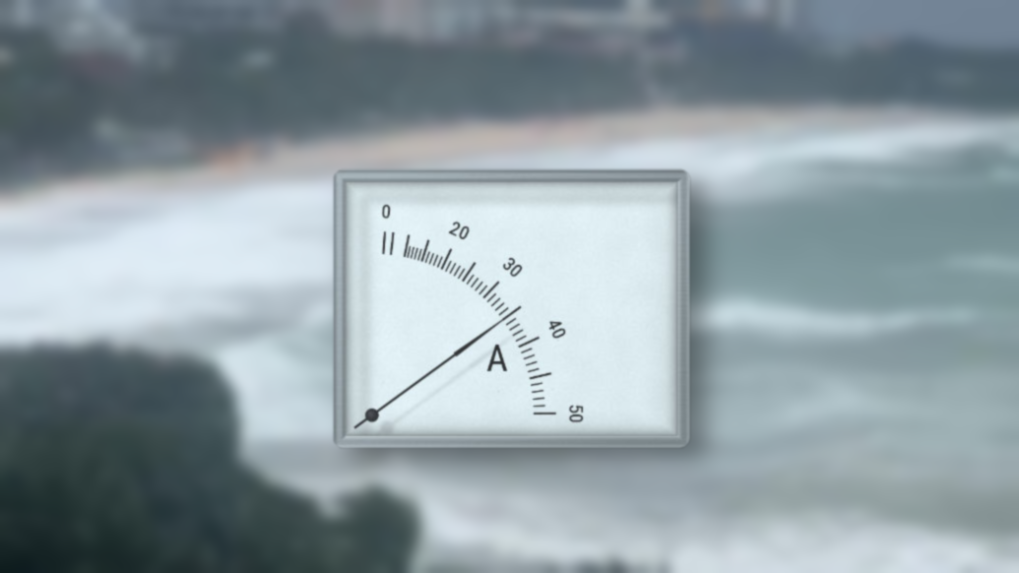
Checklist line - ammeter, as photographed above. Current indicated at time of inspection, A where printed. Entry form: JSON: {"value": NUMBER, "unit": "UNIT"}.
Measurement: {"value": 35, "unit": "A"}
